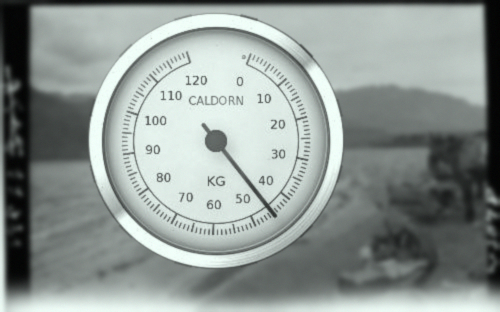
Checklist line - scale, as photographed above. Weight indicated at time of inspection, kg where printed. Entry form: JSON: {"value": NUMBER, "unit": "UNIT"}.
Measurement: {"value": 45, "unit": "kg"}
